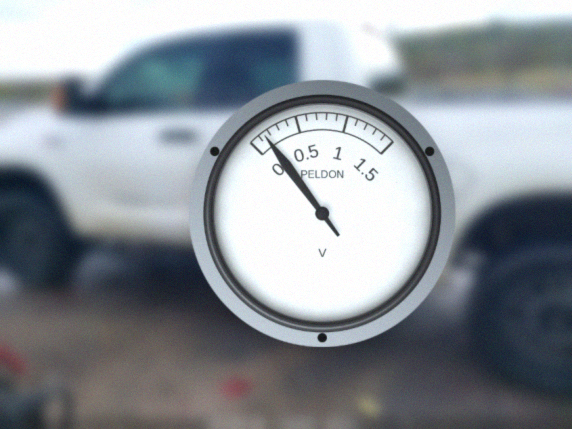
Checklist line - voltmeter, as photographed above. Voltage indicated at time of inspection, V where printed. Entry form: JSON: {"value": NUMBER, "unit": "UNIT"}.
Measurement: {"value": 0.15, "unit": "V"}
